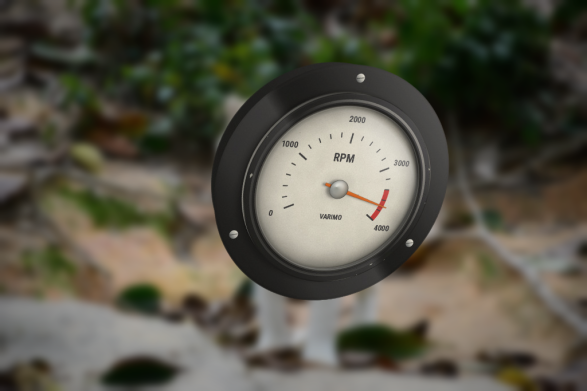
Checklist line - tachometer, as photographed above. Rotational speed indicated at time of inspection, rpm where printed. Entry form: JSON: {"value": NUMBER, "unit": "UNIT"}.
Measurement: {"value": 3700, "unit": "rpm"}
